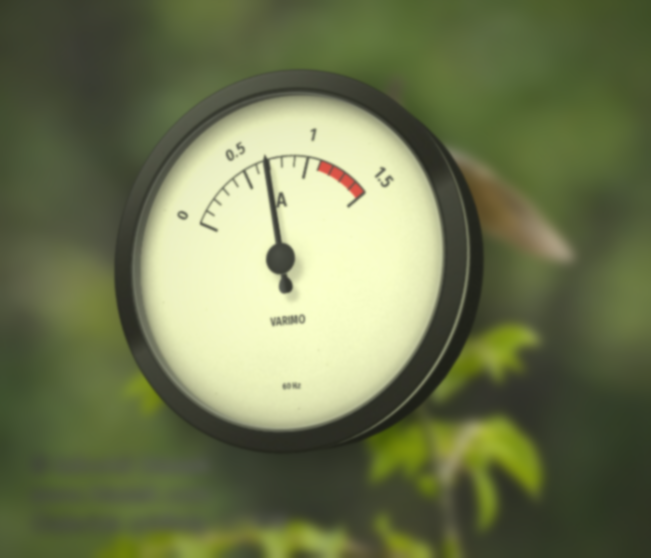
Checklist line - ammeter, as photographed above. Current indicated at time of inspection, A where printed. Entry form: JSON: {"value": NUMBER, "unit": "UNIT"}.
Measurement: {"value": 0.7, "unit": "A"}
